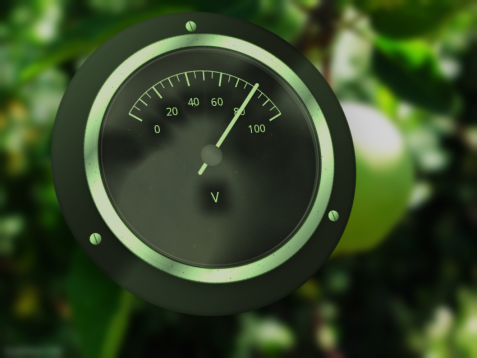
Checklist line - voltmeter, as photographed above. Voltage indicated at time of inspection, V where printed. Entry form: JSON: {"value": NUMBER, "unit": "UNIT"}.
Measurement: {"value": 80, "unit": "V"}
